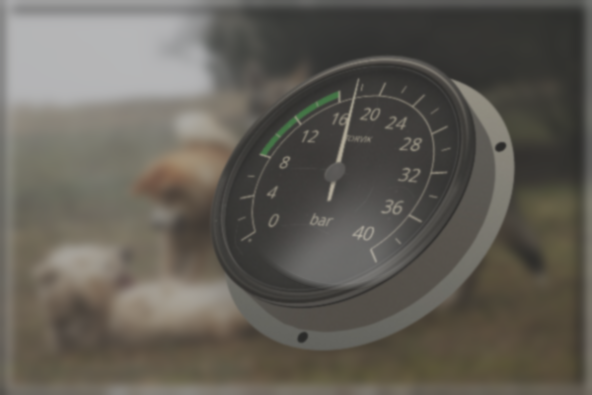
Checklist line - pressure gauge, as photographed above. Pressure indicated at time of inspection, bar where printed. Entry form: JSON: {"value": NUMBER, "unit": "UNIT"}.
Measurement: {"value": 18, "unit": "bar"}
